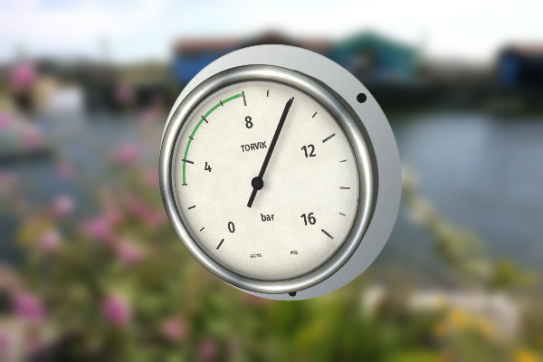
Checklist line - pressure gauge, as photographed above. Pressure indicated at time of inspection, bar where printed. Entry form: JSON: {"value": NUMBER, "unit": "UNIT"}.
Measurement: {"value": 10, "unit": "bar"}
